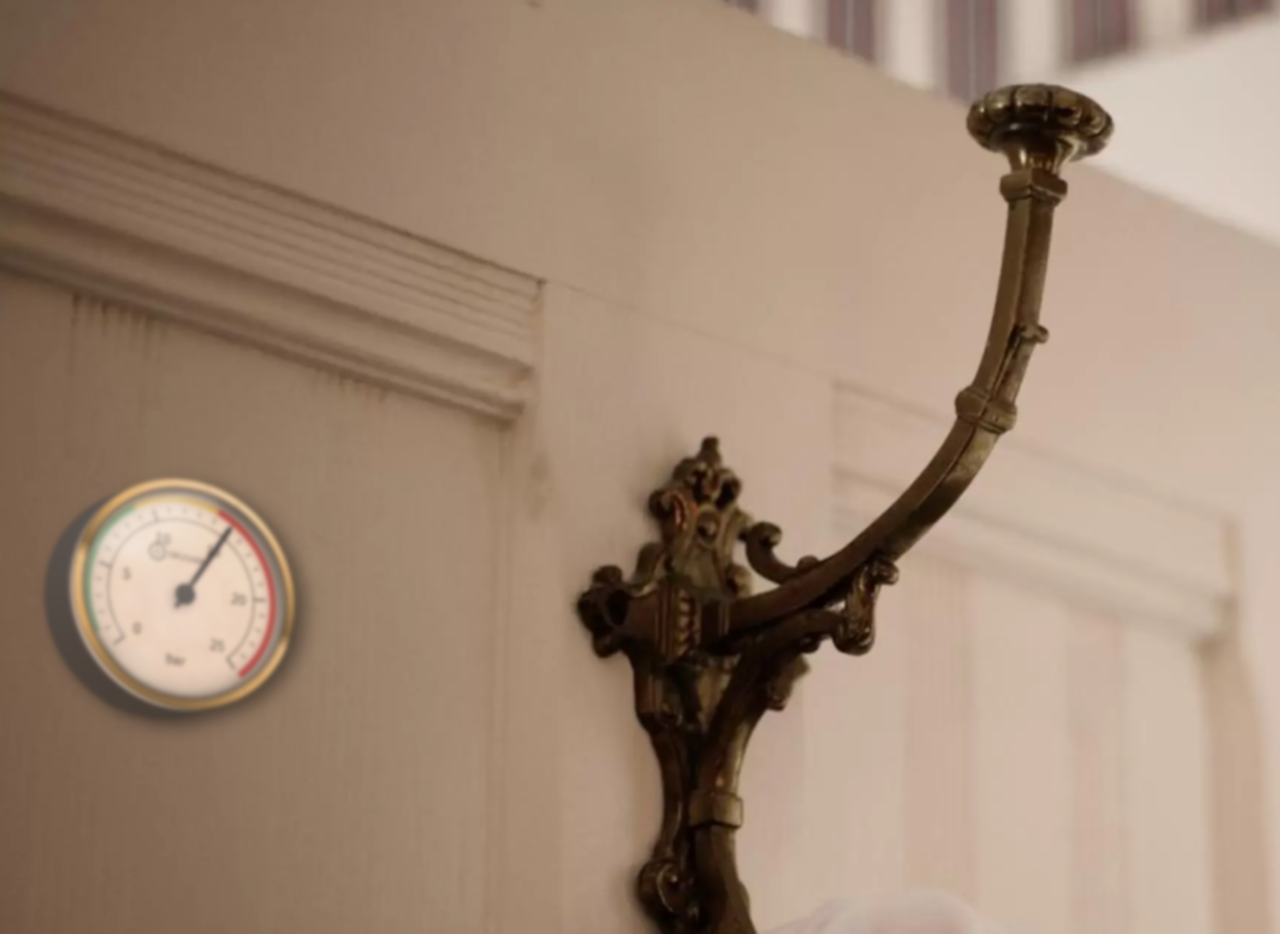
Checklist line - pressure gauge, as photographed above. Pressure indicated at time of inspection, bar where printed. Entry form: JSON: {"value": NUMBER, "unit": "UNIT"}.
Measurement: {"value": 15, "unit": "bar"}
